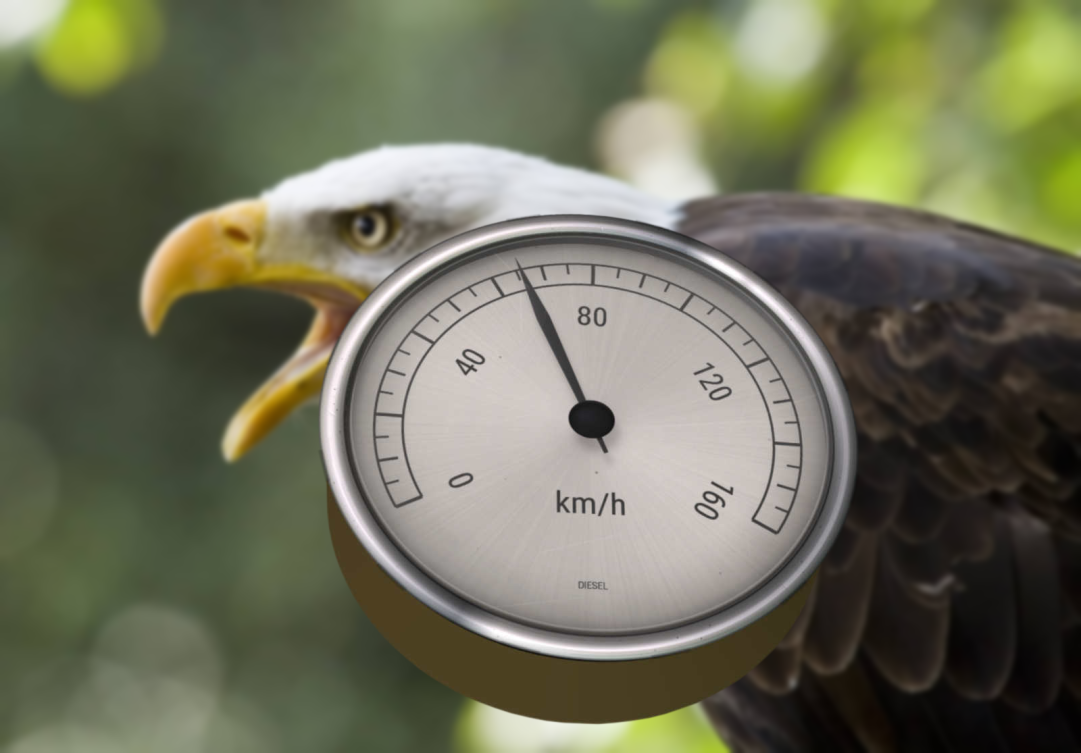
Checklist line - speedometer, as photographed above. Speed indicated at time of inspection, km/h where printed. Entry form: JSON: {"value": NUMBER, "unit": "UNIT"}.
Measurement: {"value": 65, "unit": "km/h"}
